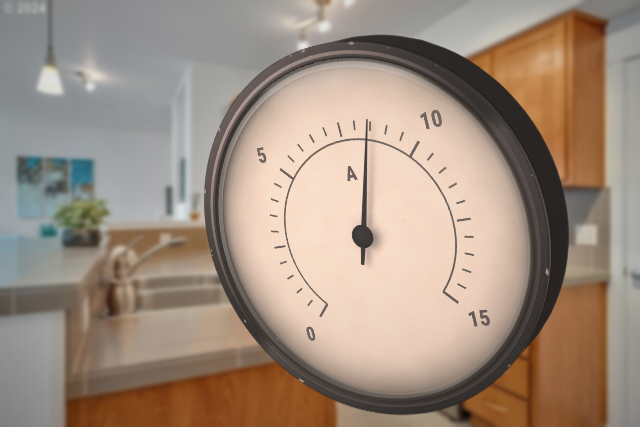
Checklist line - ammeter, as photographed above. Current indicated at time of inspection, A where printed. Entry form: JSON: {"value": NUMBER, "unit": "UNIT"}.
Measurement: {"value": 8.5, "unit": "A"}
